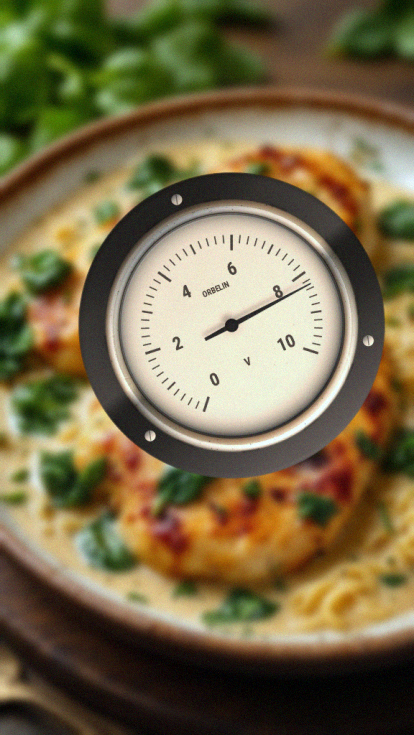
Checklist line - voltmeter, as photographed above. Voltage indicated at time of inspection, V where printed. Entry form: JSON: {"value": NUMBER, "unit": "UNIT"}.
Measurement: {"value": 8.3, "unit": "V"}
